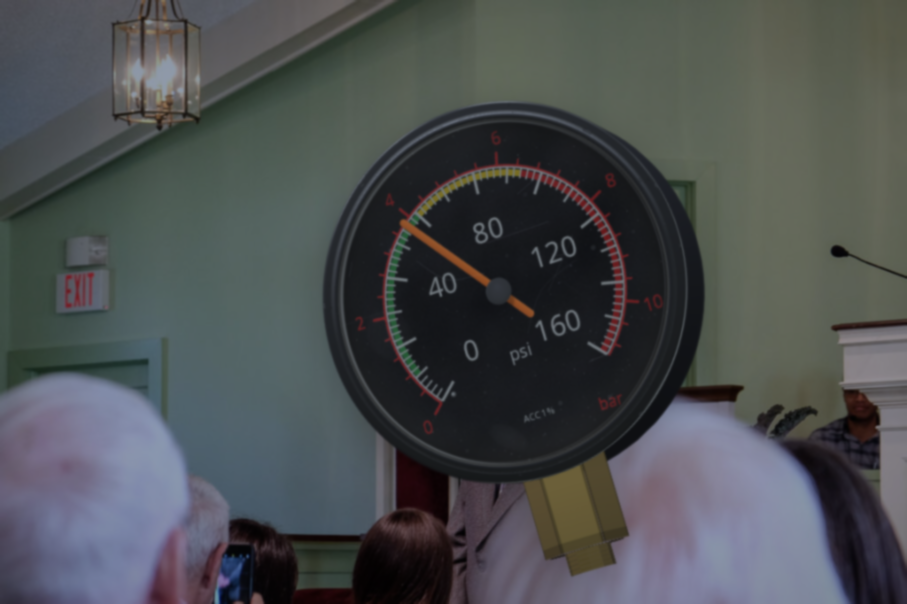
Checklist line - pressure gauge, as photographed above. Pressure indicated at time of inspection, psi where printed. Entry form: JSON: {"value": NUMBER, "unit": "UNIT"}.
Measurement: {"value": 56, "unit": "psi"}
